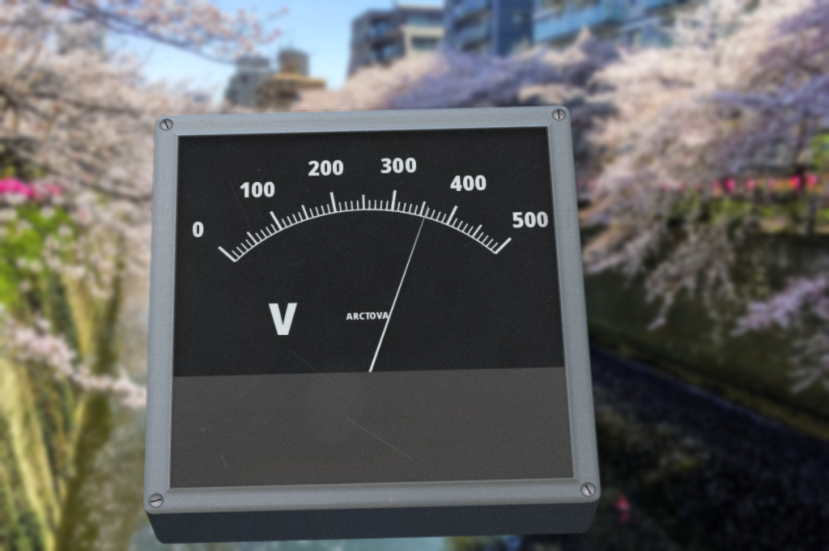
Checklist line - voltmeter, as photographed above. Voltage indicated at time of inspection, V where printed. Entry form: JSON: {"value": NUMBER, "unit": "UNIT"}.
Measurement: {"value": 360, "unit": "V"}
